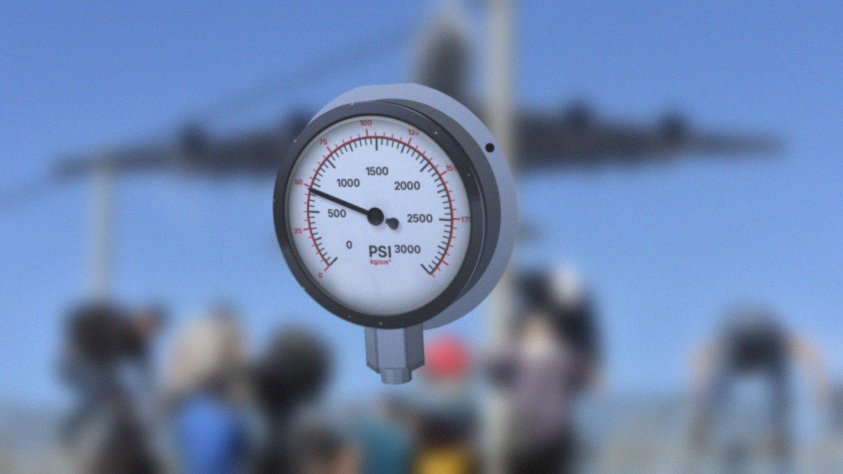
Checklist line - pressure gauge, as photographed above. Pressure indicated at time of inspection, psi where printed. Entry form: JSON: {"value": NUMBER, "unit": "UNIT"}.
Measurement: {"value": 700, "unit": "psi"}
